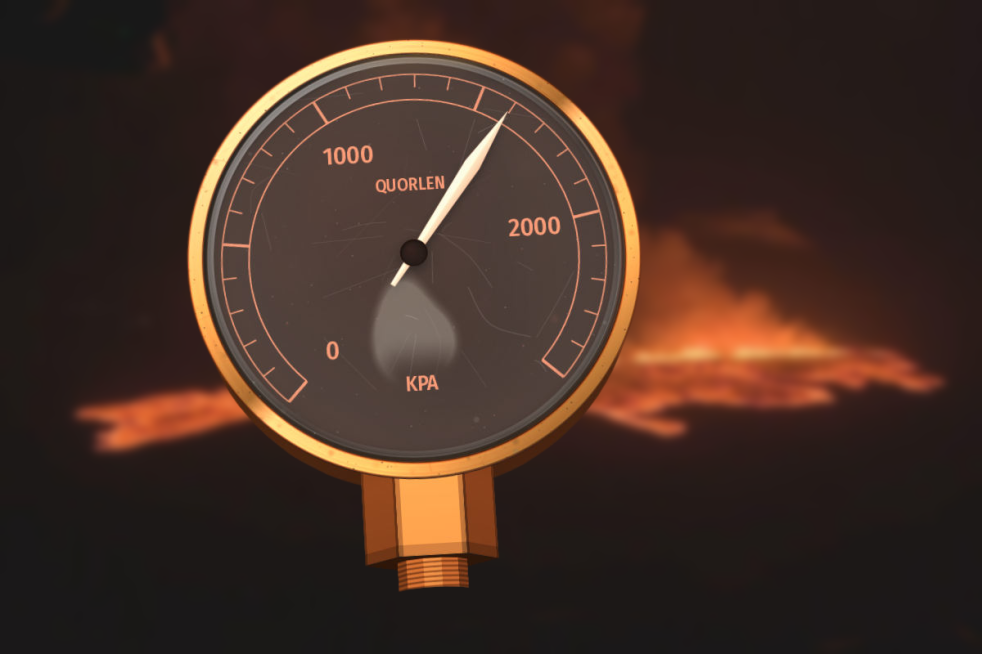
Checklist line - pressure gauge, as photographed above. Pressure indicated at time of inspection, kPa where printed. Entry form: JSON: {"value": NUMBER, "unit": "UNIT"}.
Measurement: {"value": 1600, "unit": "kPa"}
